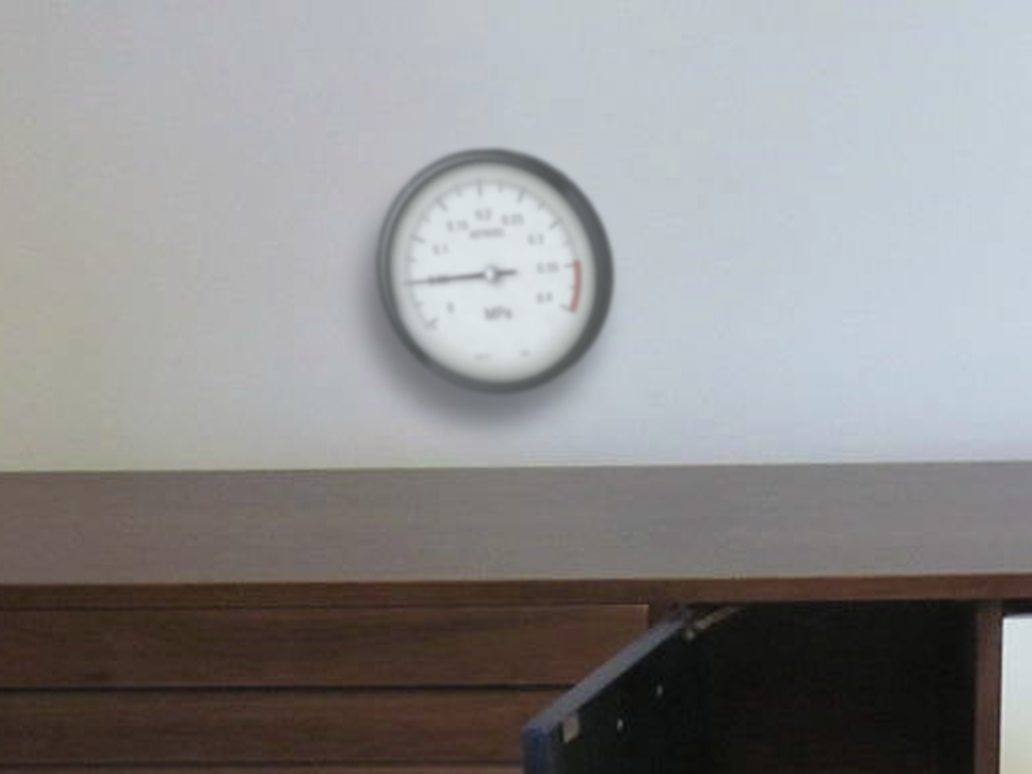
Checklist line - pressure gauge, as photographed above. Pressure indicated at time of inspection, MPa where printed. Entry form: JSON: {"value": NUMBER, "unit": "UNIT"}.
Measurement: {"value": 0.05, "unit": "MPa"}
